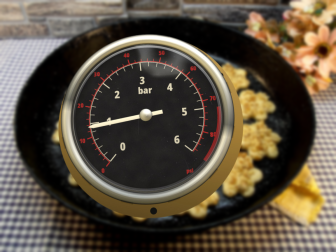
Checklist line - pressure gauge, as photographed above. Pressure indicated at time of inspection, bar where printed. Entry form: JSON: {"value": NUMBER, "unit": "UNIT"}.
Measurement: {"value": 0.9, "unit": "bar"}
